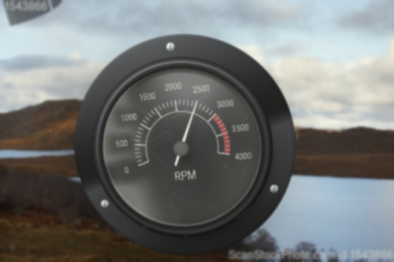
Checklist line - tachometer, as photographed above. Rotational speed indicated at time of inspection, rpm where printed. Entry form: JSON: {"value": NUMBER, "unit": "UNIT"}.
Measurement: {"value": 2500, "unit": "rpm"}
